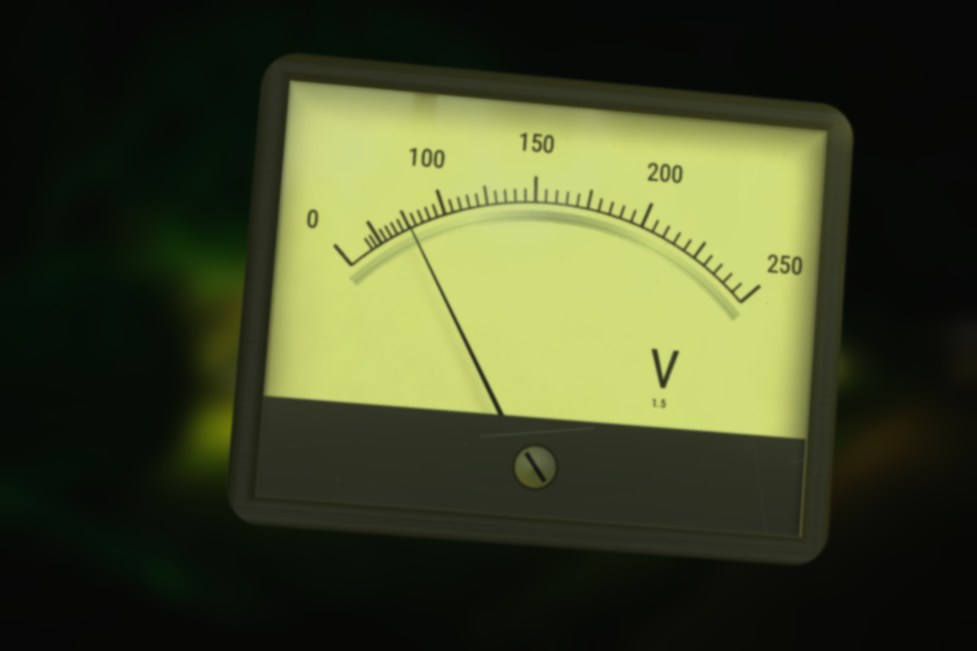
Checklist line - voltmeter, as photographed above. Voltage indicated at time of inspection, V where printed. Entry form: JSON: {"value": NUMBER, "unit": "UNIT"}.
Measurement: {"value": 75, "unit": "V"}
